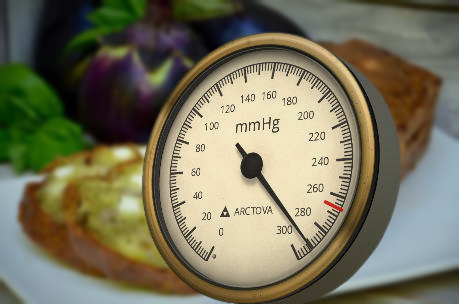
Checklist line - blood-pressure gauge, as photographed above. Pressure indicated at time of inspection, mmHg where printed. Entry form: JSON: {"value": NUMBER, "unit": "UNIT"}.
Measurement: {"value": 290, "unit": "mmHg"}
